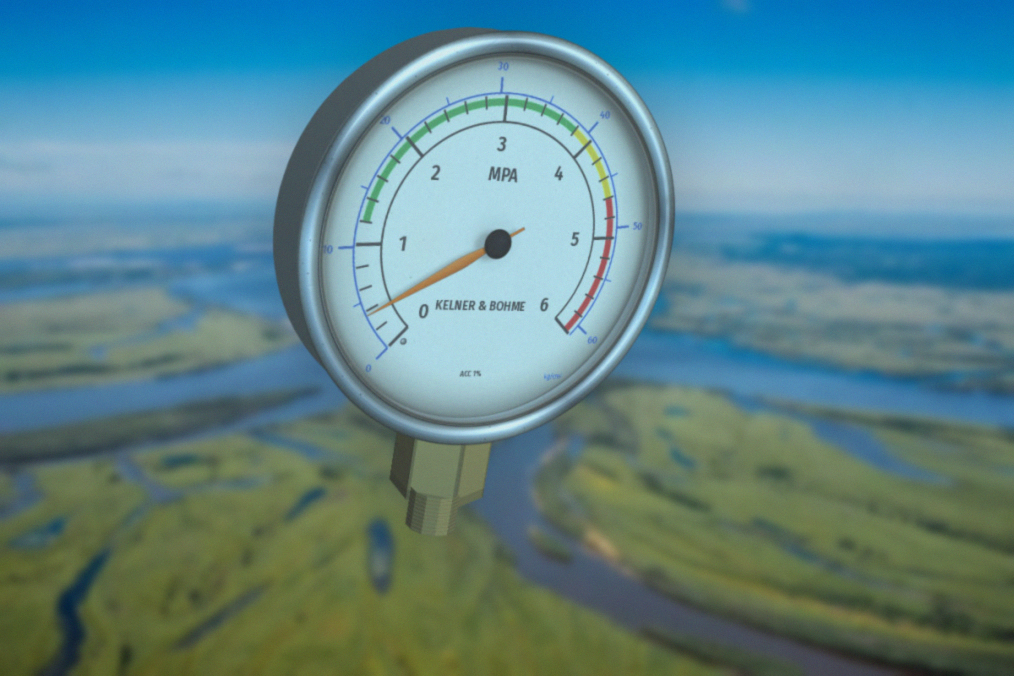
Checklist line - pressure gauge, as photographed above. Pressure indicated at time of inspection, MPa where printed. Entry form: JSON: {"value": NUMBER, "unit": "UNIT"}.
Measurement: {"value": 0.4, "unit": "MPa"}
